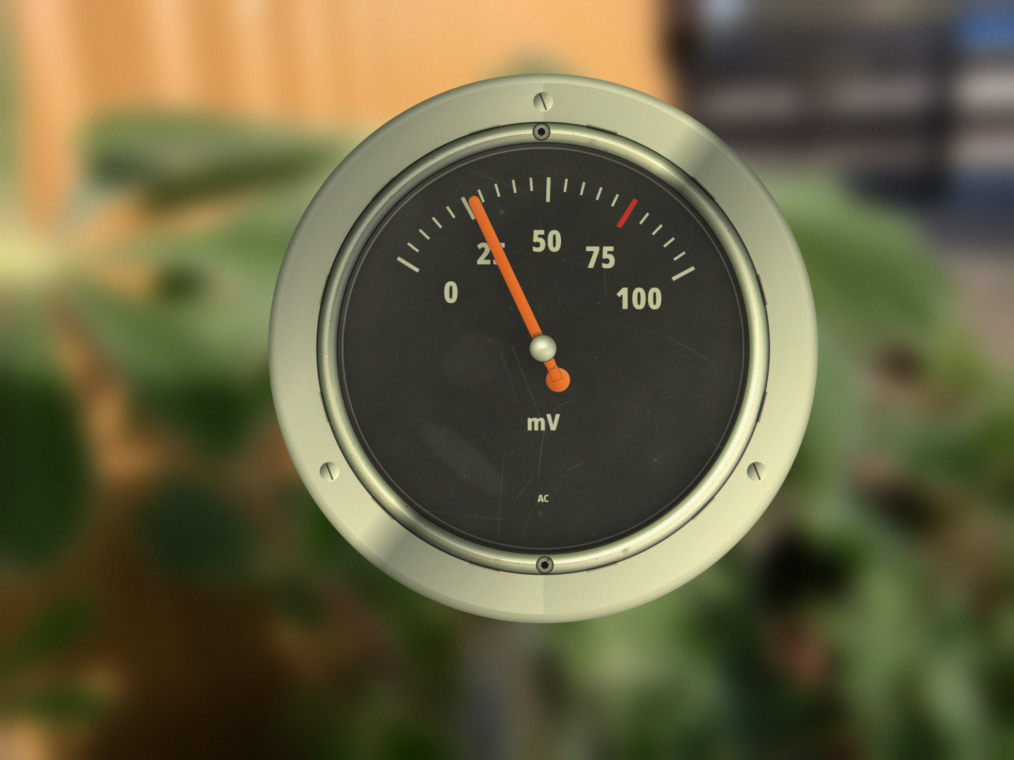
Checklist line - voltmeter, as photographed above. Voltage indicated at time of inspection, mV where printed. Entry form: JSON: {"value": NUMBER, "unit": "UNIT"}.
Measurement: {"value": 27.5, "unit": "mV"}
